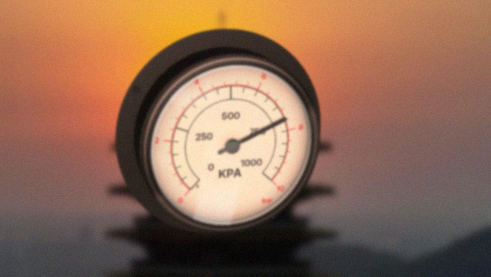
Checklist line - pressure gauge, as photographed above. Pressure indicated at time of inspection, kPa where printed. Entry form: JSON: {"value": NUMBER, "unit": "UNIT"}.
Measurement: {"value": 750, "unit": "kPa"}
